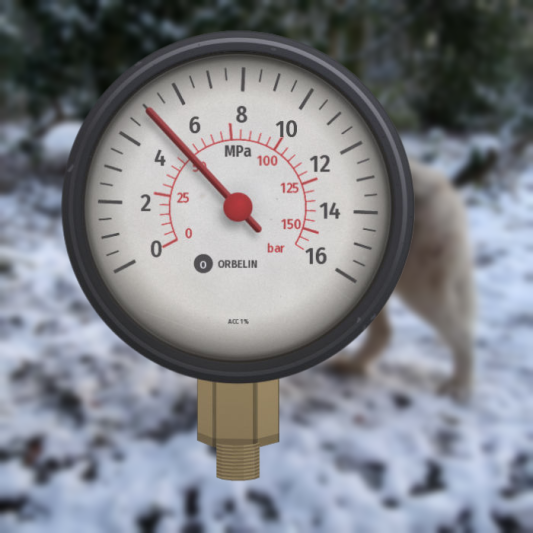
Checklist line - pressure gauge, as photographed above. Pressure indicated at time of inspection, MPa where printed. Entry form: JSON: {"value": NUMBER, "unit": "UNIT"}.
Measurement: {"value": 5, "unit": "MPa"}
